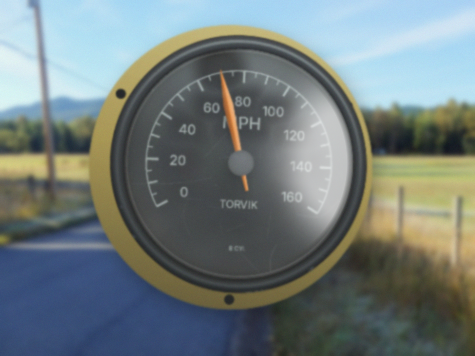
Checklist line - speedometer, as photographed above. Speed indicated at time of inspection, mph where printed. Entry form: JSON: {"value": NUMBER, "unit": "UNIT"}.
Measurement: {"value": 70, "unit": "mph"}
